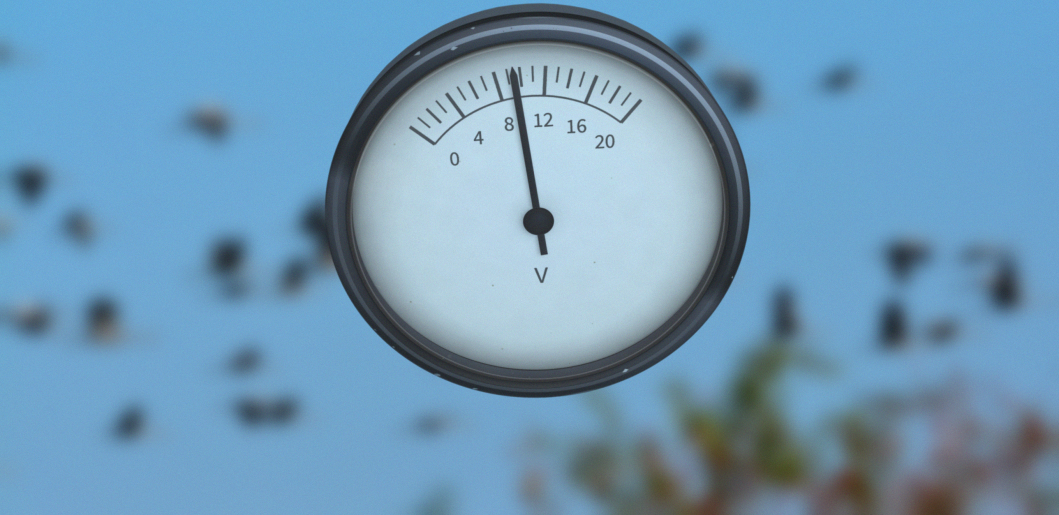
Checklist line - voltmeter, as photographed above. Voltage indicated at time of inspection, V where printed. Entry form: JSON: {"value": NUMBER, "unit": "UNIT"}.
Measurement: {"value": 9.5, "unit": "V"}
